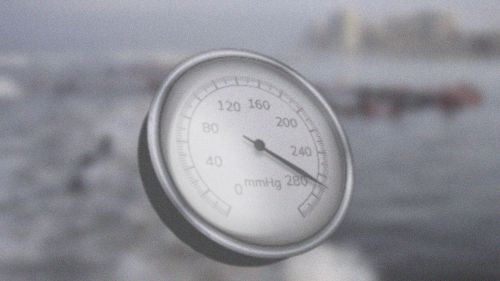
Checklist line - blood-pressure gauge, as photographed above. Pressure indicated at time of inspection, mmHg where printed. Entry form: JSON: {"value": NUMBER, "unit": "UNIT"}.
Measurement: {"value": 270, "unit": "mmHg"}
